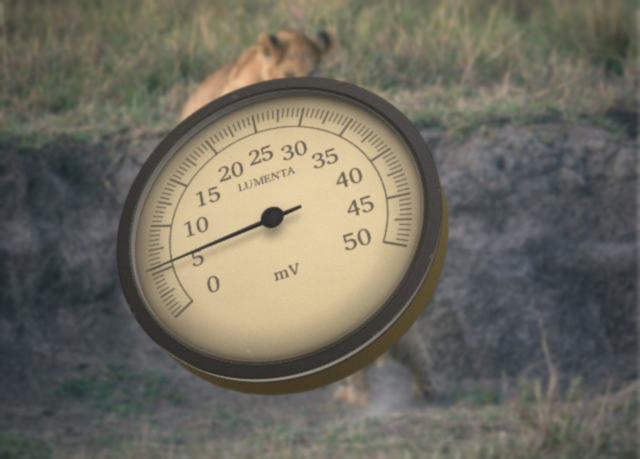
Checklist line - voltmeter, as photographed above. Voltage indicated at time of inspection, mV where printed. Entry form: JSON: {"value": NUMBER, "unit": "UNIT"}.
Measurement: {"value": 5, "unit": "mV"}
